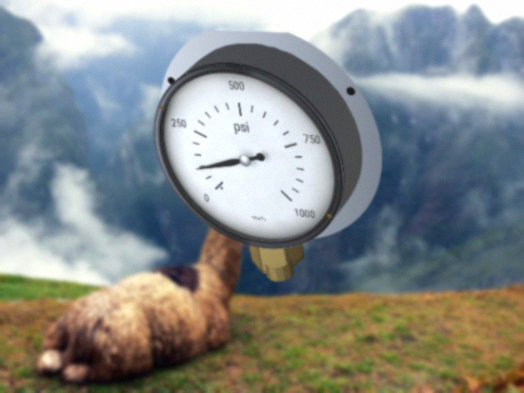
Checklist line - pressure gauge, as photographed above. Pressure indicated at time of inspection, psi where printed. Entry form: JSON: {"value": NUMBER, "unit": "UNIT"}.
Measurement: {"value": 100, "unit": "psi"}
